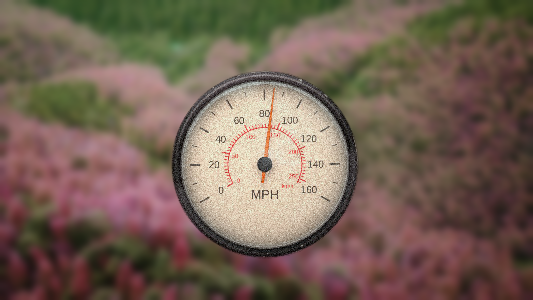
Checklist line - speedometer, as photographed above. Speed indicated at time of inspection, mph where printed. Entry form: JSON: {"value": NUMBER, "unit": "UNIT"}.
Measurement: {"value": 85, "unit": "mph"}
